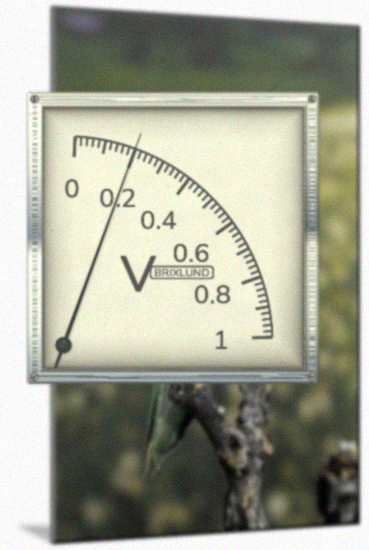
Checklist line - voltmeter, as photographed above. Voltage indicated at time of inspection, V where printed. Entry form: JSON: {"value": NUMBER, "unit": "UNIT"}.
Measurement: {"value": 0.2, "unit": "V"}
